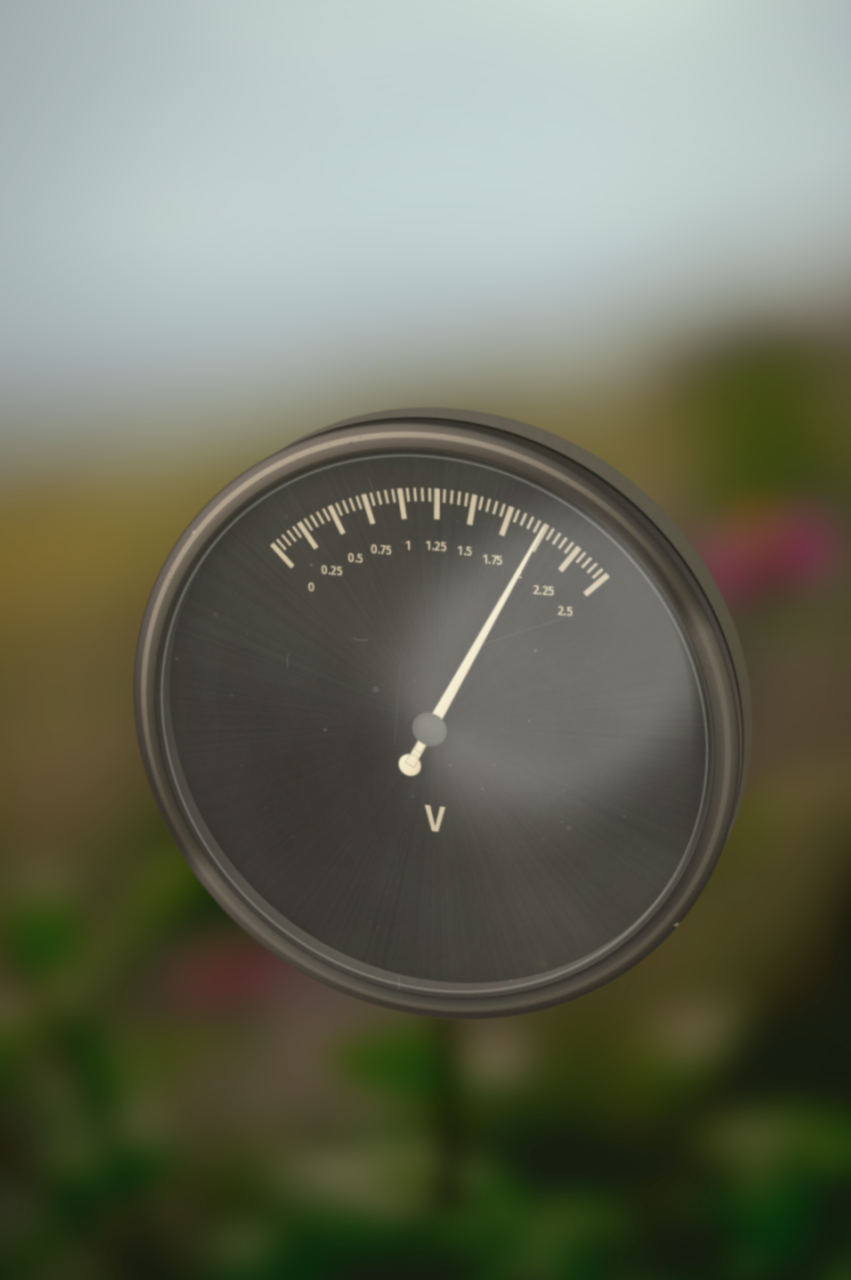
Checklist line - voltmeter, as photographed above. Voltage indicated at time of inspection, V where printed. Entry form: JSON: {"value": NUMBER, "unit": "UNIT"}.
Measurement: {"value": 2, "unit": "V"}
